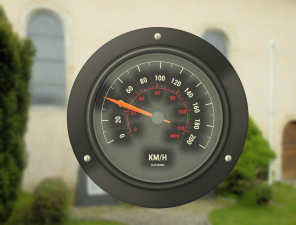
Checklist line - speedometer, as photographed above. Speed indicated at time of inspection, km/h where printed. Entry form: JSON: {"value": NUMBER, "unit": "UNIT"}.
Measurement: {"value": 40, "unit": "km/h"}
